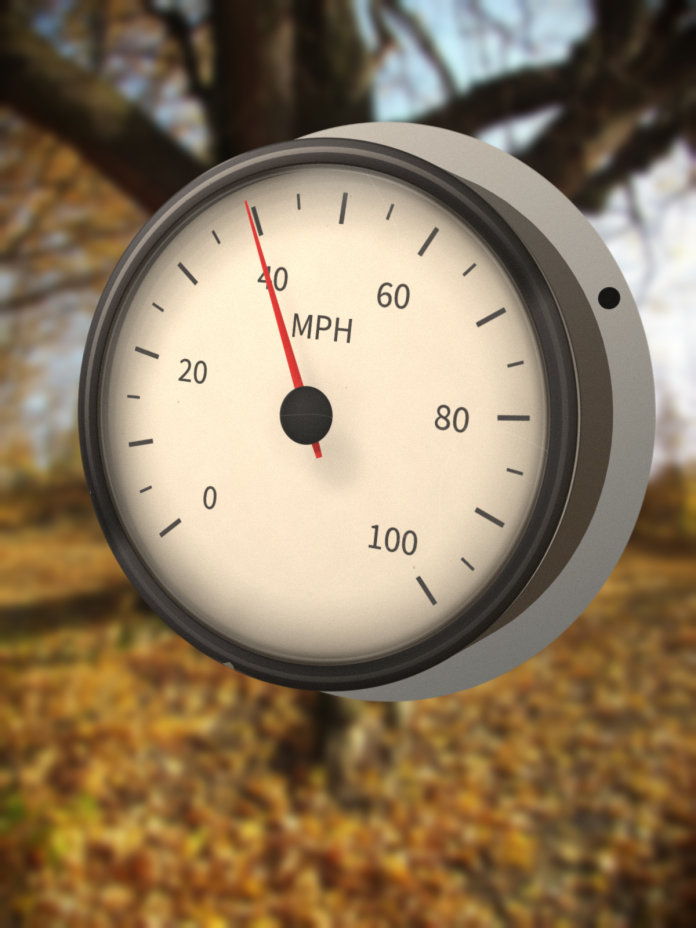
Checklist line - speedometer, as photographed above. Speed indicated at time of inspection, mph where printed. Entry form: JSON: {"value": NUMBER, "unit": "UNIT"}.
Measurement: {"value": 40, "unit": "mph"}
